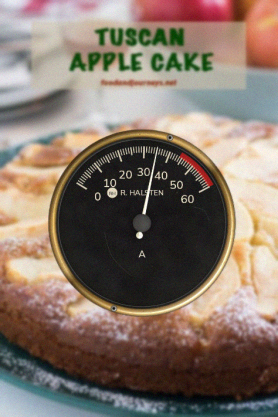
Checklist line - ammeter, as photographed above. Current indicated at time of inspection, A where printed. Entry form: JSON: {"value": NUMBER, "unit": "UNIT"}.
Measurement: {"value": 35, "unit": "A"}
